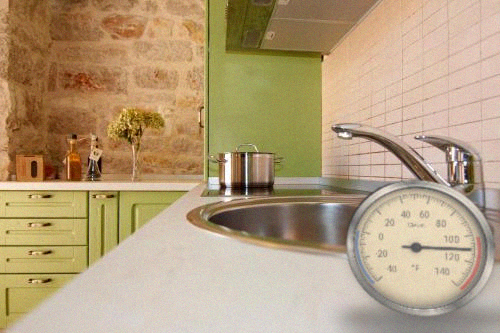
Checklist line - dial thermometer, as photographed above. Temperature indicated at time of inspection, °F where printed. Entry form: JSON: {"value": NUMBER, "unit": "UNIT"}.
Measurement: {"value": 110, "unit": "°F"}
